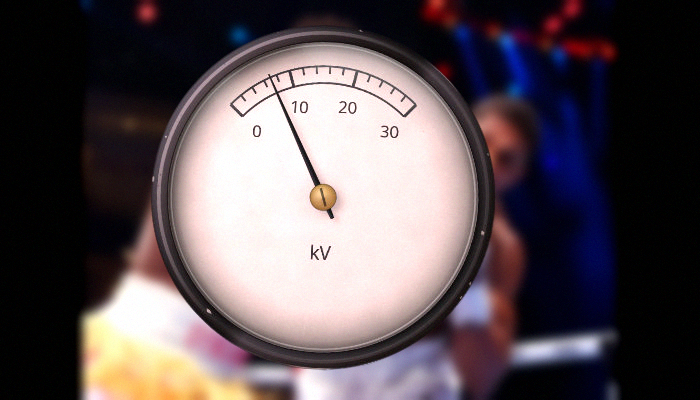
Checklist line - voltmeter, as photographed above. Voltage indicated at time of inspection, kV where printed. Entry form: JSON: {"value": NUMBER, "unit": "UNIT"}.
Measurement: {"value": 7, "unit": "kV"}
